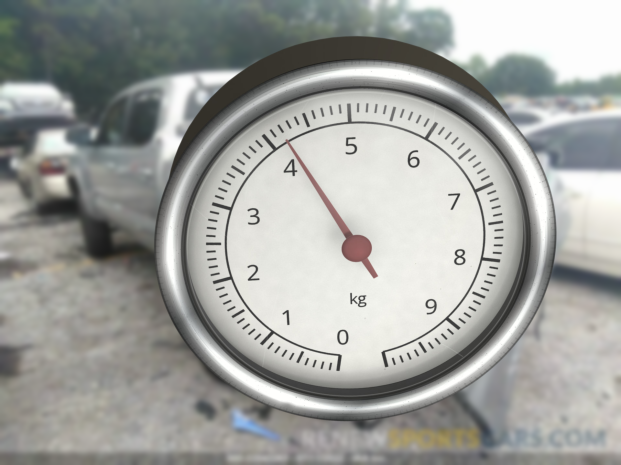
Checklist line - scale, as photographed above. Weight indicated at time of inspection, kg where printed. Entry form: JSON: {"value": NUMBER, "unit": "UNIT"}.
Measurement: {"value": 4.2, "unit": "kg"}
